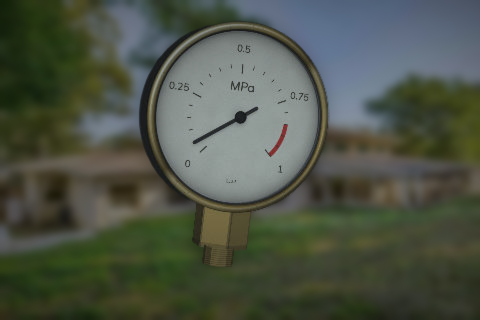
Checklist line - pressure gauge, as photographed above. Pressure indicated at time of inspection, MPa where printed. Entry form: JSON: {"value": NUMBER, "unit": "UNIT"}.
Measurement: {"value": 0.05, "unit": "MPa"}
